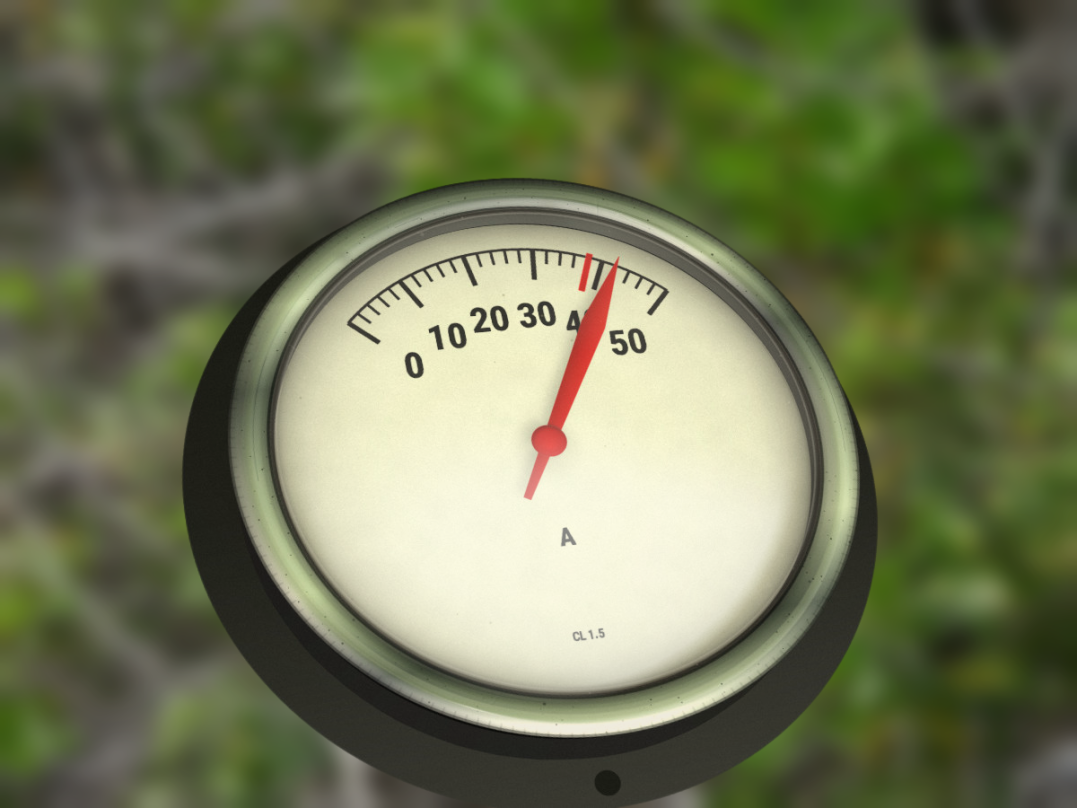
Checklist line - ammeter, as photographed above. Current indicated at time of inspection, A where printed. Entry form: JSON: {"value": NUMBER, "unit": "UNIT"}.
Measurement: {"value": 42, "unit": "A"}
